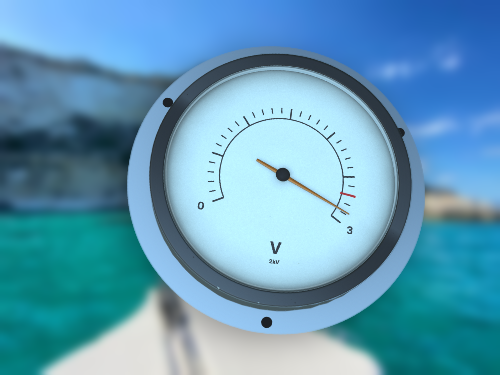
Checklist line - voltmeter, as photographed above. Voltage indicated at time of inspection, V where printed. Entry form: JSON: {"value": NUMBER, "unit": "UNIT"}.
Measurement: {"value": 2.9, "unit": "V"}
